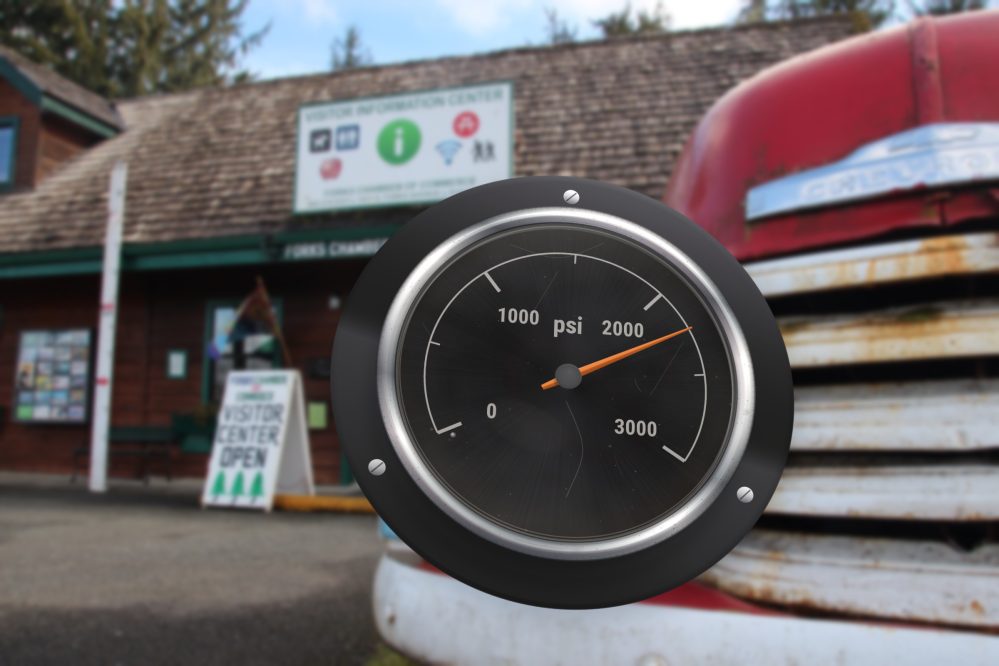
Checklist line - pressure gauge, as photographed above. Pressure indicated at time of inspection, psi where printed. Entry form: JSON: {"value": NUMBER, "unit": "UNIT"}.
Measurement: {"value": 2250, "unit": "psi"}
